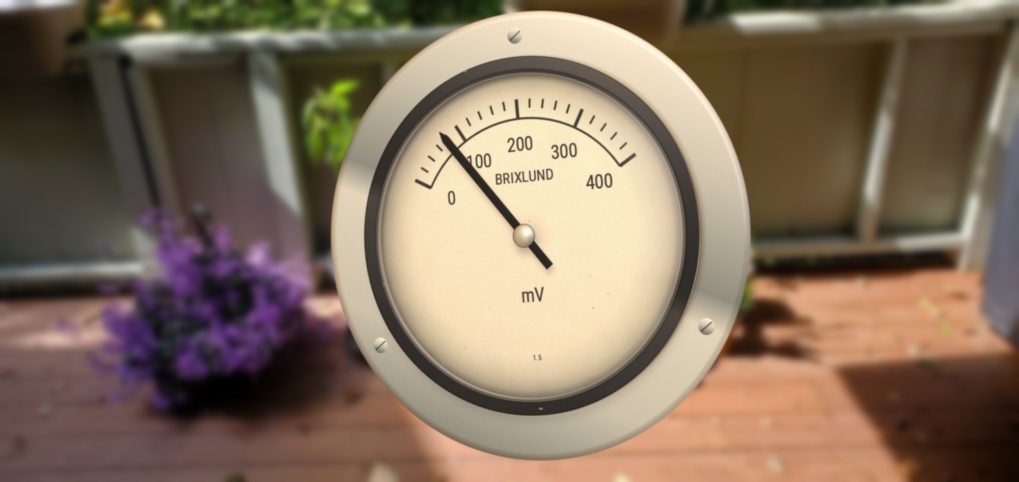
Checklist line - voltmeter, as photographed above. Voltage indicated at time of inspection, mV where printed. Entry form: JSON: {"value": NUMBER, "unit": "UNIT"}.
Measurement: {"value": 80, "unit": "mV"}
